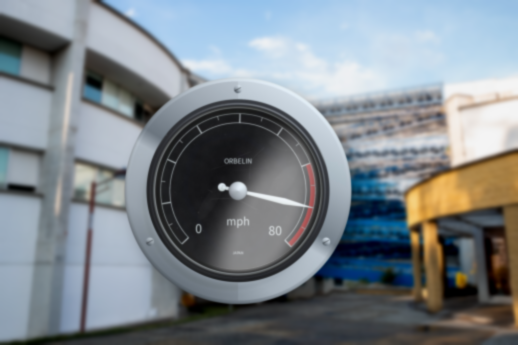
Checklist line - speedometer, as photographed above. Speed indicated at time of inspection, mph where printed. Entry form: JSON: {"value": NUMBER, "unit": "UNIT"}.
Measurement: {"value": 70, "unit": "mph"}
